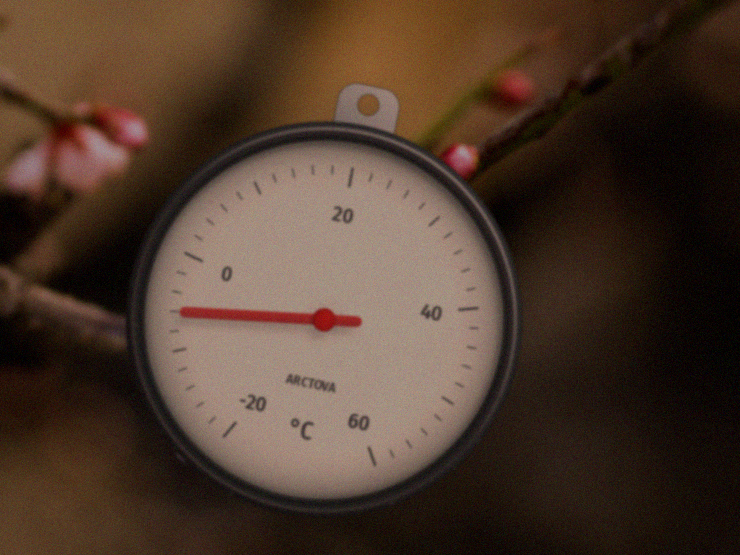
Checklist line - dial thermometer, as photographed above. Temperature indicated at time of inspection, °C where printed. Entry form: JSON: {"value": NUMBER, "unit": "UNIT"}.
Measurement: {"value": -6, "unit": "°C"}
